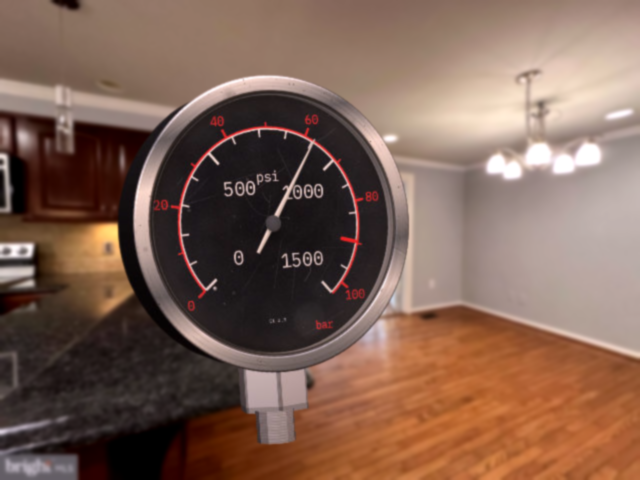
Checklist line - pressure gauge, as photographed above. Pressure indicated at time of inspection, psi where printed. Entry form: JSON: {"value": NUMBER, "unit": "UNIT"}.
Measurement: {"value": 900, "unit": "psi"}
